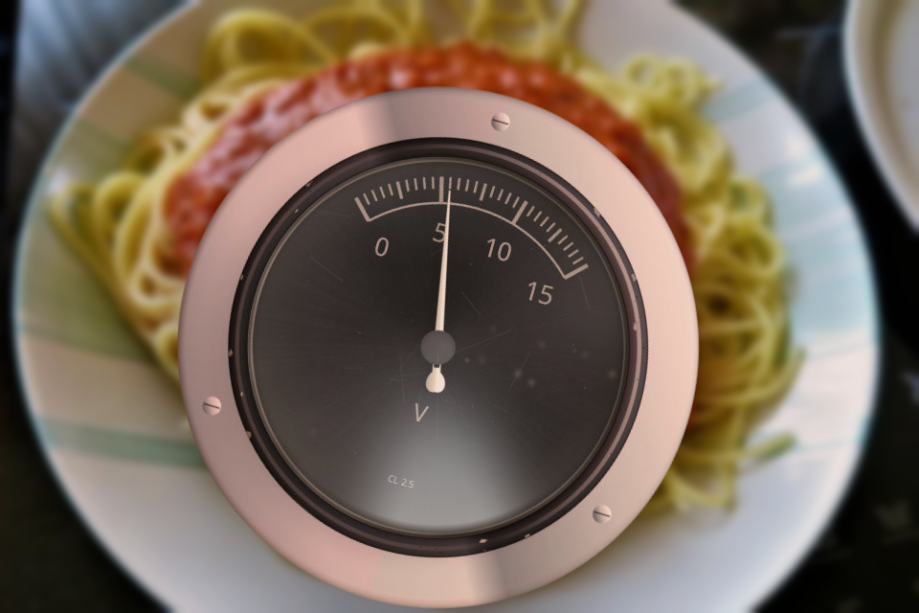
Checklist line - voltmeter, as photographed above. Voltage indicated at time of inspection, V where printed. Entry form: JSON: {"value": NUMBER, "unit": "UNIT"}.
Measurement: {"value": 5.5, "unit": "V"}
